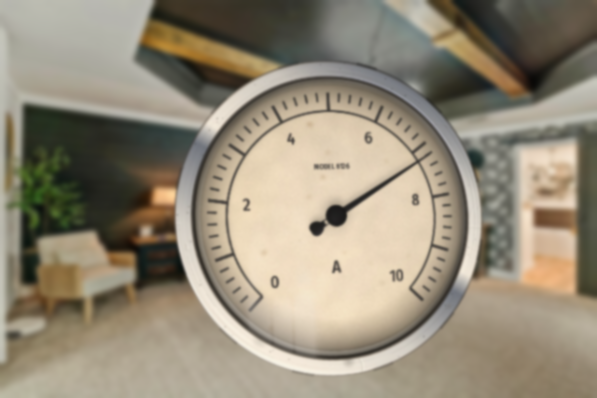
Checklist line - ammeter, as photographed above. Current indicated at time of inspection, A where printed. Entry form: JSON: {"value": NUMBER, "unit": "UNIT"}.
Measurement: {"value": 7.2, "unit": "A"}
